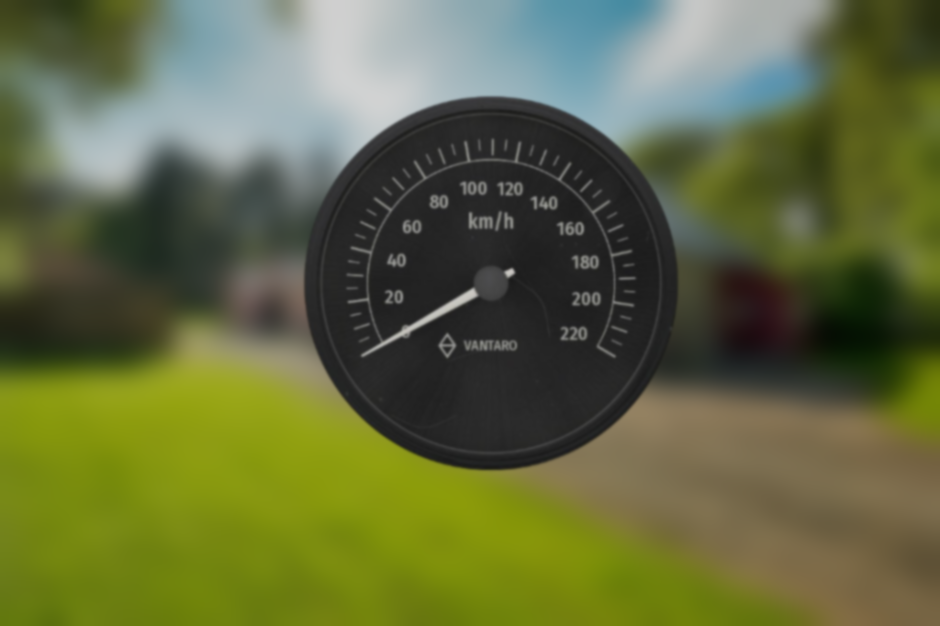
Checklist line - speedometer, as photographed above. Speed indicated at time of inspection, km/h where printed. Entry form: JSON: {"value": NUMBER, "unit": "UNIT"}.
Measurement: {"value": 0, "unit": "km/h"}
